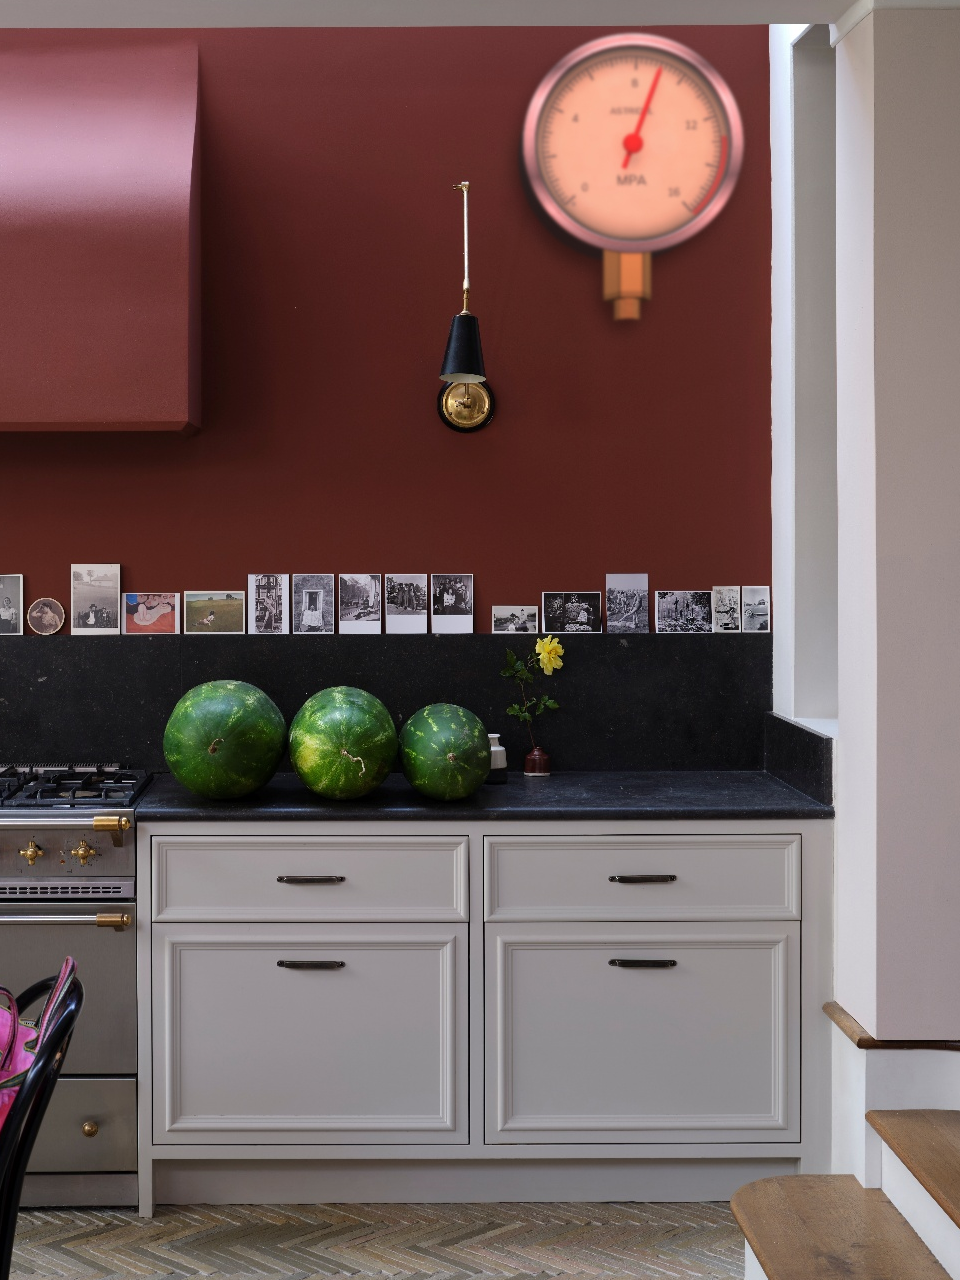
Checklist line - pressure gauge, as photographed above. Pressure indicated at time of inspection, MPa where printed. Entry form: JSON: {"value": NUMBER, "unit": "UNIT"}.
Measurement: {"value": 9, "unit": "MPa"}
